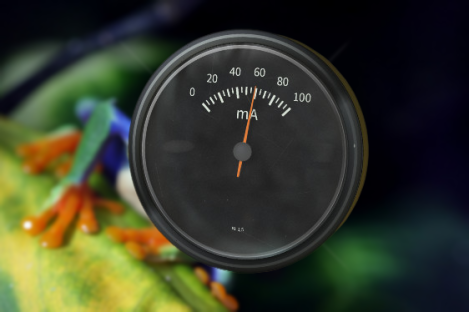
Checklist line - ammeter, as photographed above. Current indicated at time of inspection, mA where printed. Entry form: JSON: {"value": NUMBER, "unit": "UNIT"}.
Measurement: {"value": 60, "unit": "mA"}
